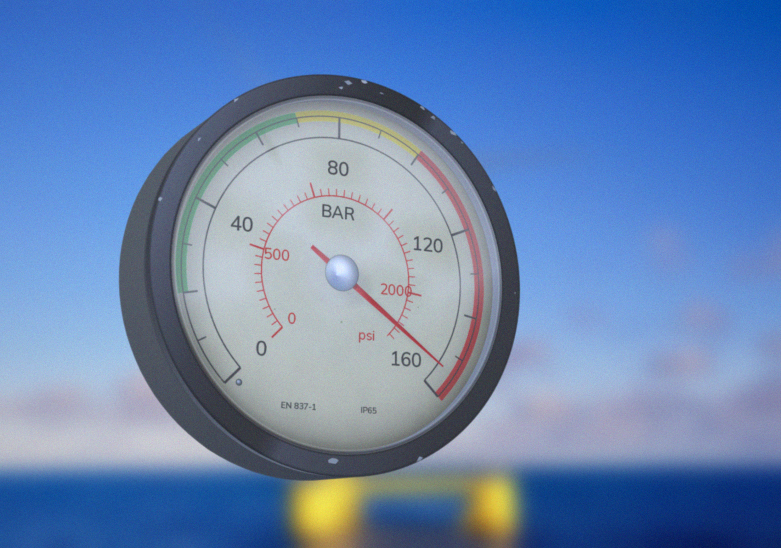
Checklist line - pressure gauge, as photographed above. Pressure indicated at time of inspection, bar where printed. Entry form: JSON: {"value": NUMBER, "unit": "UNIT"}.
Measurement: {"value": 155, "unit": "bar"}
